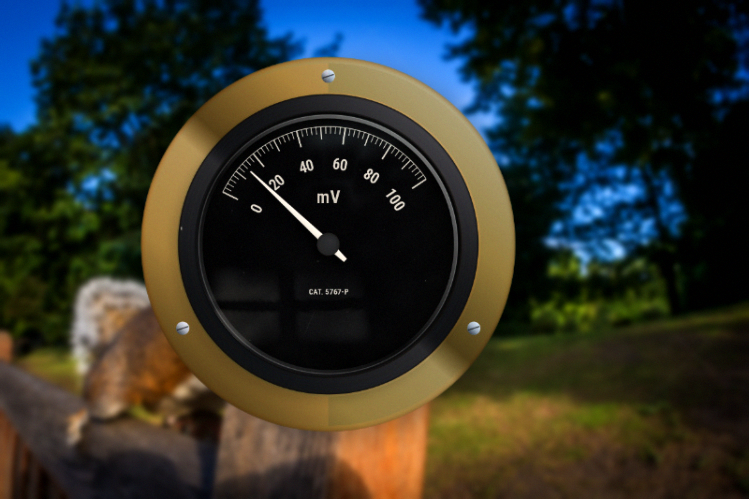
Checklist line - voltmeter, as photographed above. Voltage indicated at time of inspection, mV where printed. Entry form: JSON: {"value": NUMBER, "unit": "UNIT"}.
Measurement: {"value": 14, "unit": "mV"}
